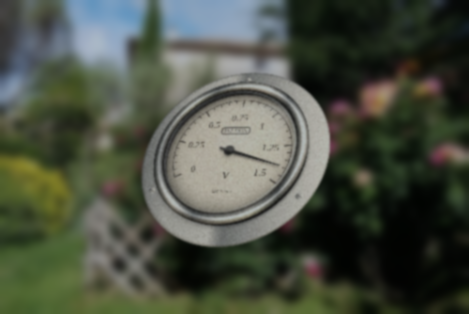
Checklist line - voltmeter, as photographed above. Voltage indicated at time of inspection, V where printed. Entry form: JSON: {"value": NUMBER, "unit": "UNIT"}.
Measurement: {"value": 1.4, "unit": "V"}
